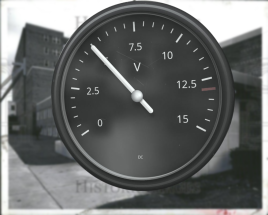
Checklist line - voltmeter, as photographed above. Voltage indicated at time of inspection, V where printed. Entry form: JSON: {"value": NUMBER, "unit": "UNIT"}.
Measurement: {"value": 5, "unit": "V"}
